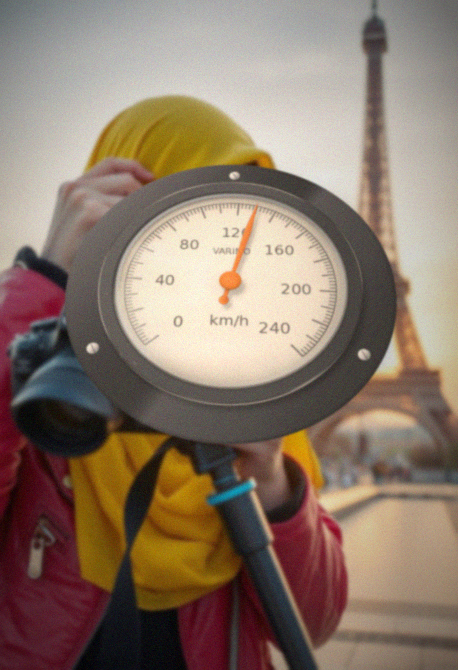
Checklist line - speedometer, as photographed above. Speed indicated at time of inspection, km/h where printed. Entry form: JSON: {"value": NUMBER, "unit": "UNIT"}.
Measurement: {"value": 130, "unit": "km/h"}
